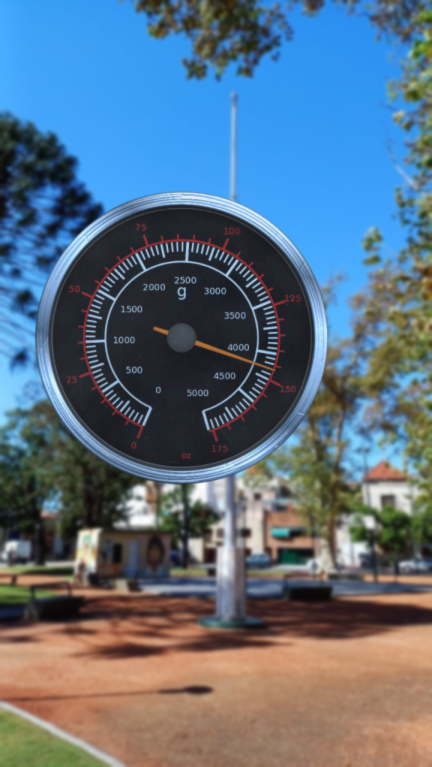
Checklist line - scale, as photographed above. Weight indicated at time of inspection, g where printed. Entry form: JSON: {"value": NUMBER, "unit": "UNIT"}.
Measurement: {"value": 4150, "unit": "g"}
